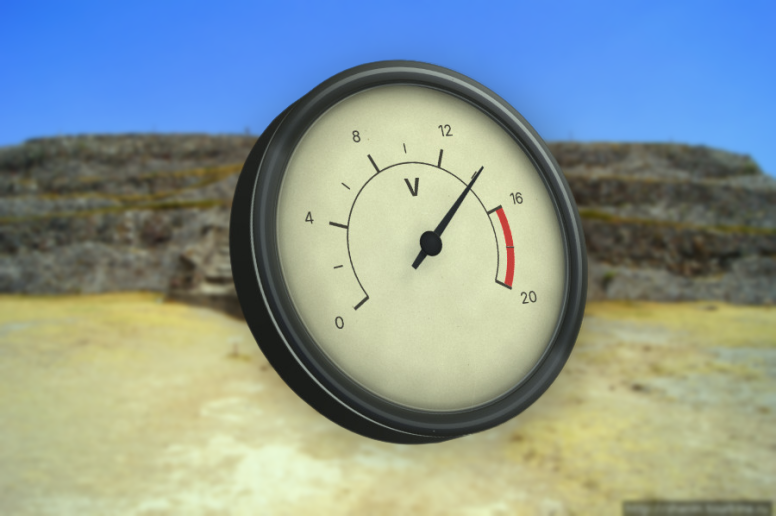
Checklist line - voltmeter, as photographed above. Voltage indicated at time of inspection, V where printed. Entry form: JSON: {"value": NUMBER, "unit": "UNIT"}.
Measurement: {"value": 14, "unit": "V"}
